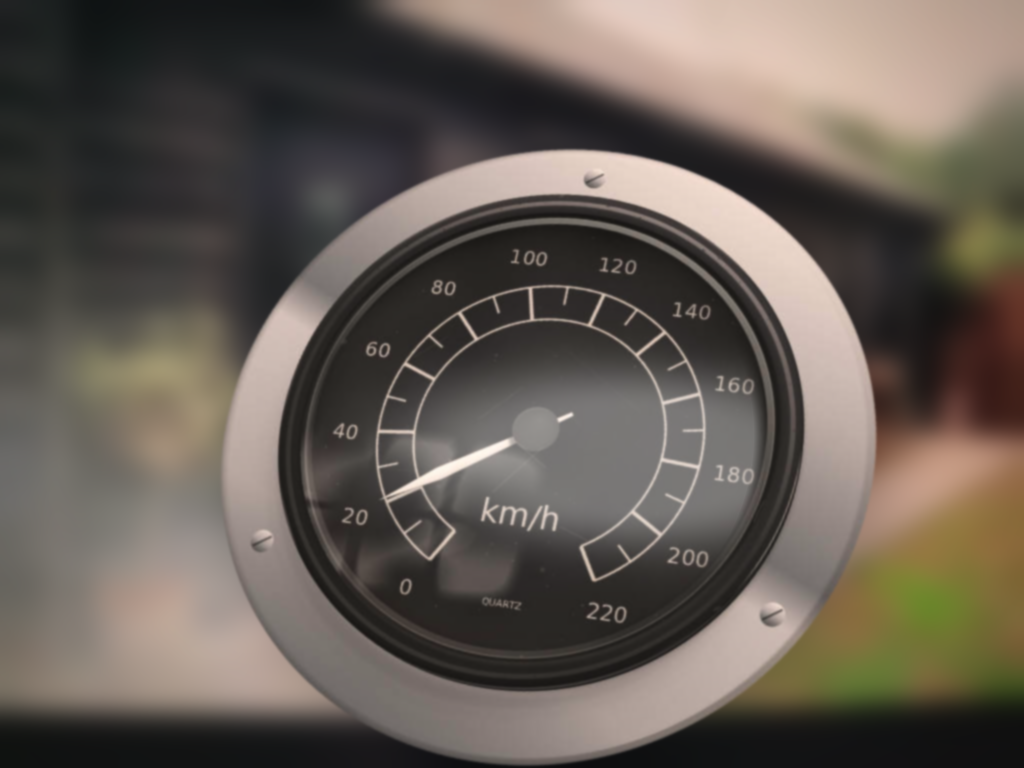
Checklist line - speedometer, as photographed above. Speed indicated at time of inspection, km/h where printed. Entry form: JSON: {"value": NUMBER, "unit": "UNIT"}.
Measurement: {"value": 20, "unit": "km/h"}
